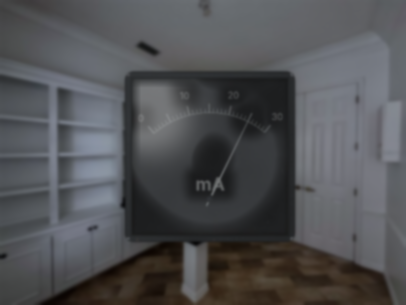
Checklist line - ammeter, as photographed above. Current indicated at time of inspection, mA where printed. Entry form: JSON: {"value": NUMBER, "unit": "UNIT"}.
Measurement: {"value": 25, "unit": "mA"}
